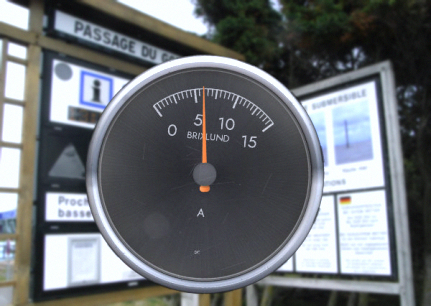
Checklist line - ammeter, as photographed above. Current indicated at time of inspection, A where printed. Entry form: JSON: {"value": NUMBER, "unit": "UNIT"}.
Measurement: {"value": 6, "unit": "A"}
